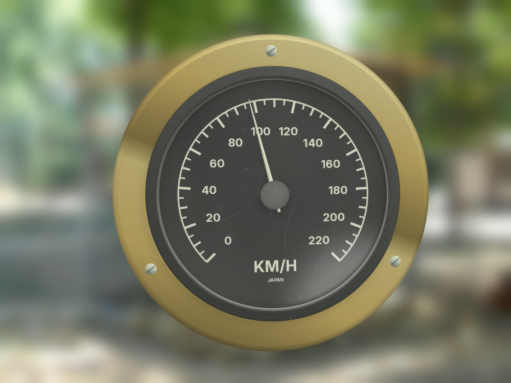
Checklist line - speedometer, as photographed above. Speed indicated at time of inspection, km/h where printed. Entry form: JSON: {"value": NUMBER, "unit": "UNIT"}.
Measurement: {"value": 97.5, "unit": "km/h"}
